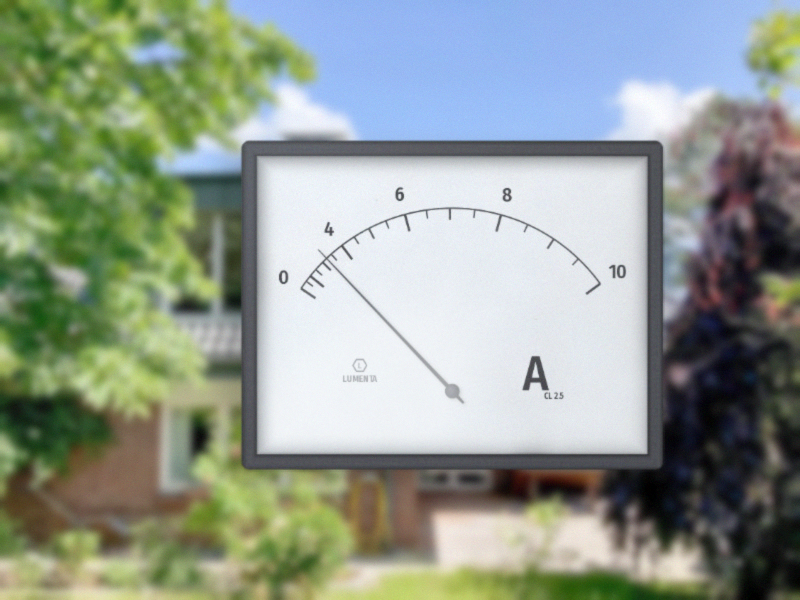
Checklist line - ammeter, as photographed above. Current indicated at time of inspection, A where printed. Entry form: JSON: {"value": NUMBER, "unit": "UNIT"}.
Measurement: {"value": 3.25, "unit": "A"}
